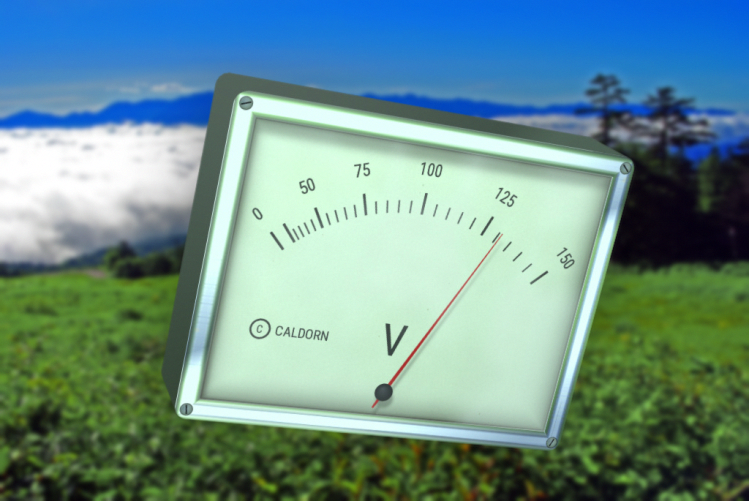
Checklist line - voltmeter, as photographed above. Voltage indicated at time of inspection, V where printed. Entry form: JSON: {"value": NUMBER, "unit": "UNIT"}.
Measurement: {"value": 130, "unit": "V"}
